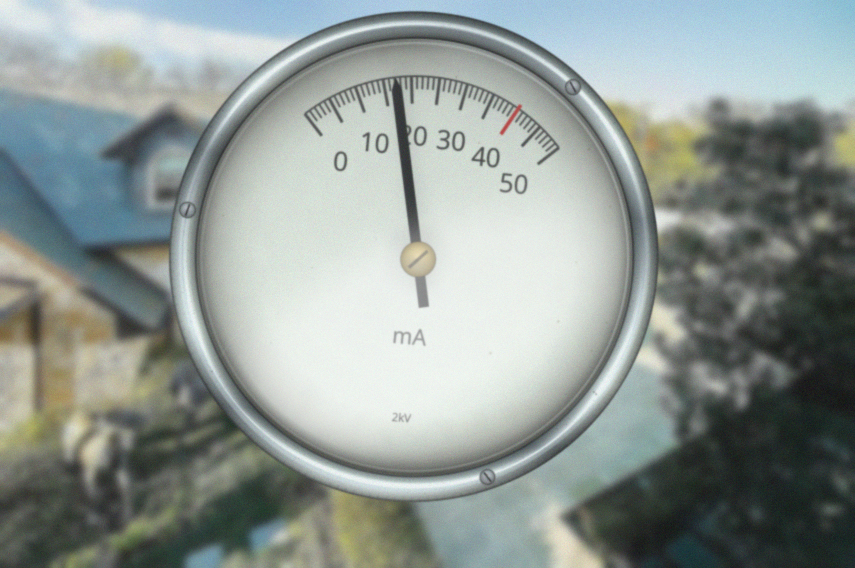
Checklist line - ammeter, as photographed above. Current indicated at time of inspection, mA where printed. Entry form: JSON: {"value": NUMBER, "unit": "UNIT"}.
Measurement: {"value": 17, "unit": "mA"}
